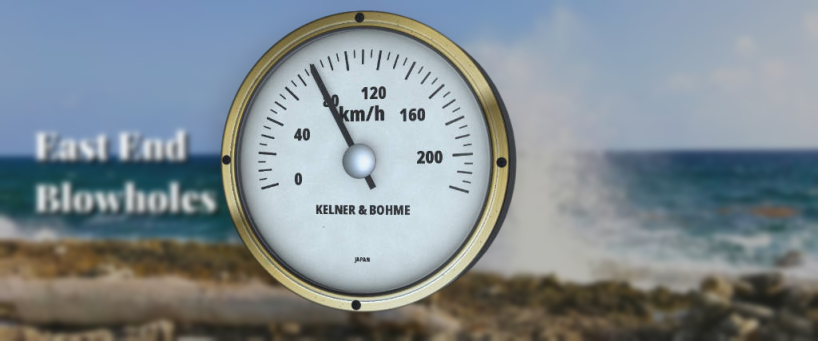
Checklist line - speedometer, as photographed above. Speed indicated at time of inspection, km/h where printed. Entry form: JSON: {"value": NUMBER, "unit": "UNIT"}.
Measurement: {"value": 80, "unit": "km/h"}
